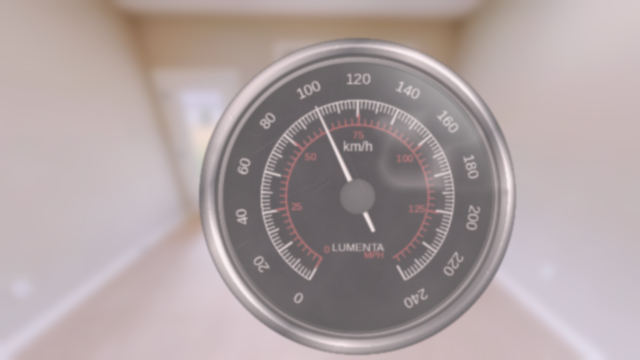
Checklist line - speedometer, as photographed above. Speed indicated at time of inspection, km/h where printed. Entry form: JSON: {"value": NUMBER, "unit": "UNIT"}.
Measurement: {"value": 100, "unit": "km/h"}
